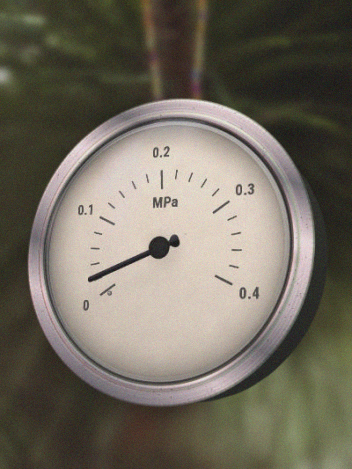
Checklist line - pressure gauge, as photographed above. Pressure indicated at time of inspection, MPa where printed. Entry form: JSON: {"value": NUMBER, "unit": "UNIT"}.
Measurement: {"value": 0.02, "unit": "MPa"}
